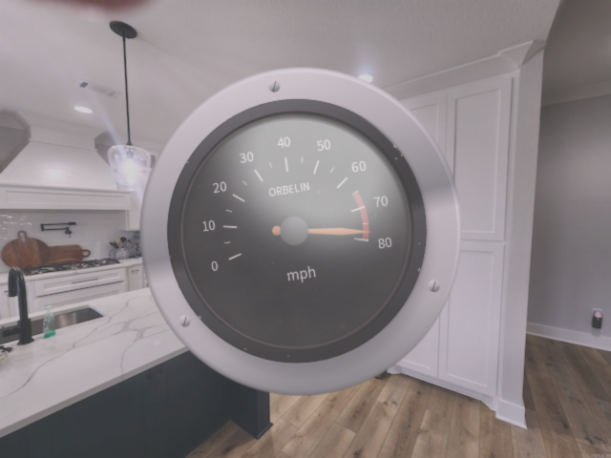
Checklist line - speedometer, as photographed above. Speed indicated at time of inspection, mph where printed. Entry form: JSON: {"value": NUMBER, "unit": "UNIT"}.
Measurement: {"value": 77.5, "unit": "mph"}
